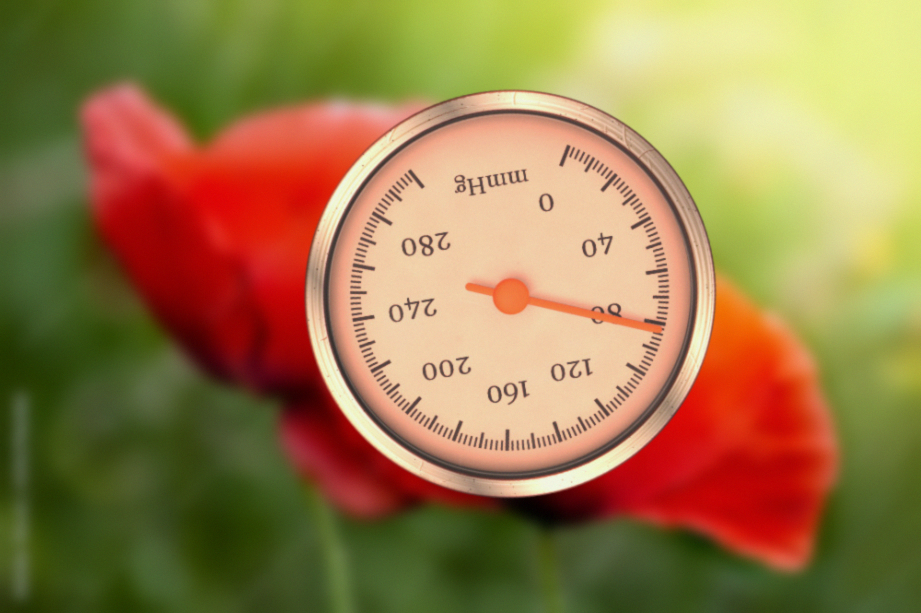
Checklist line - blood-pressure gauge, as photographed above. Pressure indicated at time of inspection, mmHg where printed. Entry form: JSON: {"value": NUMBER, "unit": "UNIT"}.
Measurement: {"value": 82, "unit": "mmHg"}
